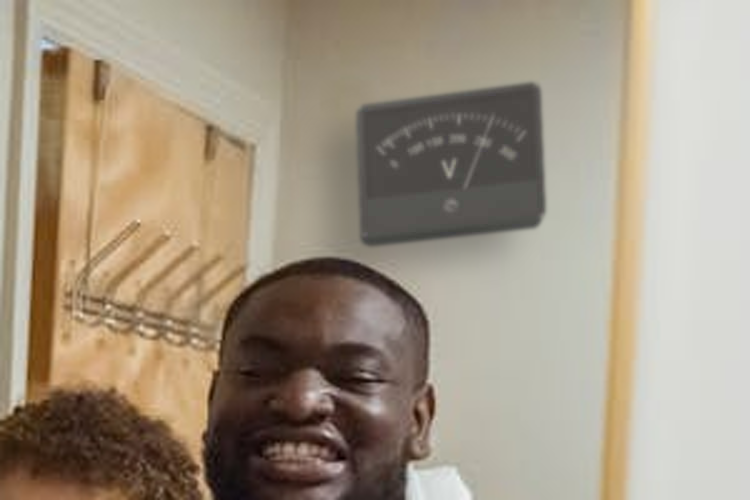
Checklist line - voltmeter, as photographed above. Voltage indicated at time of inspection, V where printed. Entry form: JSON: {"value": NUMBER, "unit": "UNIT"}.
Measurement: {"value": 250, "unit": "V"}
